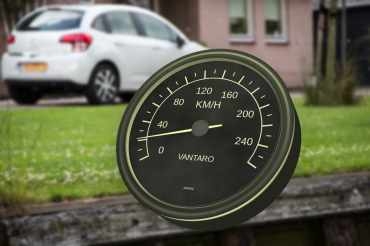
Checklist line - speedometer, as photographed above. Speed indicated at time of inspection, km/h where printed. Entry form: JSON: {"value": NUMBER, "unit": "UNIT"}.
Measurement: {"value": 20, "unit": "km/h"}
